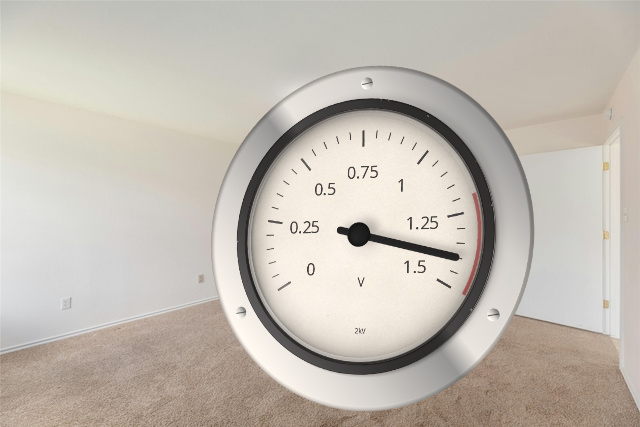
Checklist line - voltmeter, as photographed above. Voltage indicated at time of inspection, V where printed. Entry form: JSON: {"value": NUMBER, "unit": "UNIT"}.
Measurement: {"value": 1.4, "unit": "V"}
